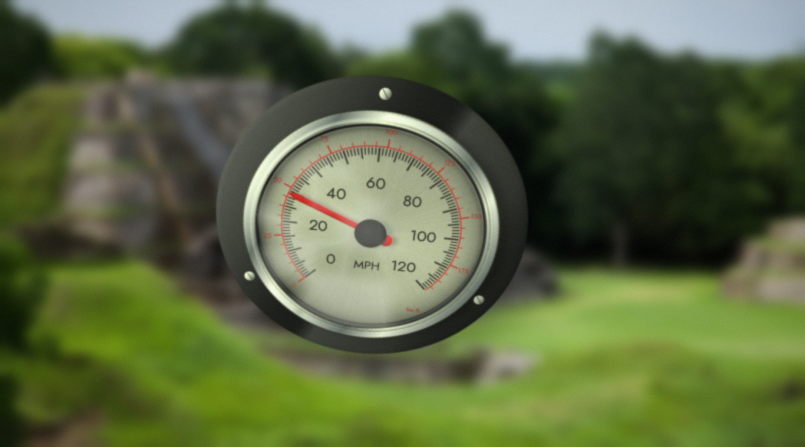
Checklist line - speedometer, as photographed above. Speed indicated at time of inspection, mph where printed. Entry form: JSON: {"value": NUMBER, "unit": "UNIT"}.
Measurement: {"value": 30, "unit": "mph"}
